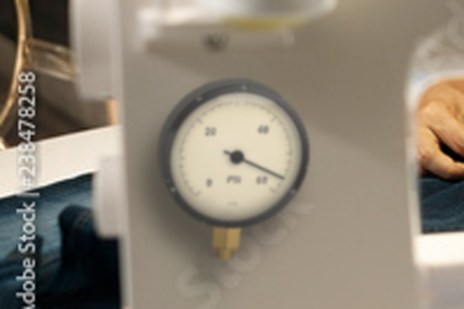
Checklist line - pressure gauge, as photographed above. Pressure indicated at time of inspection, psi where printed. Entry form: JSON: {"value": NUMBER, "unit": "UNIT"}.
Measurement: {"value": 56, "unit": "psi"}
